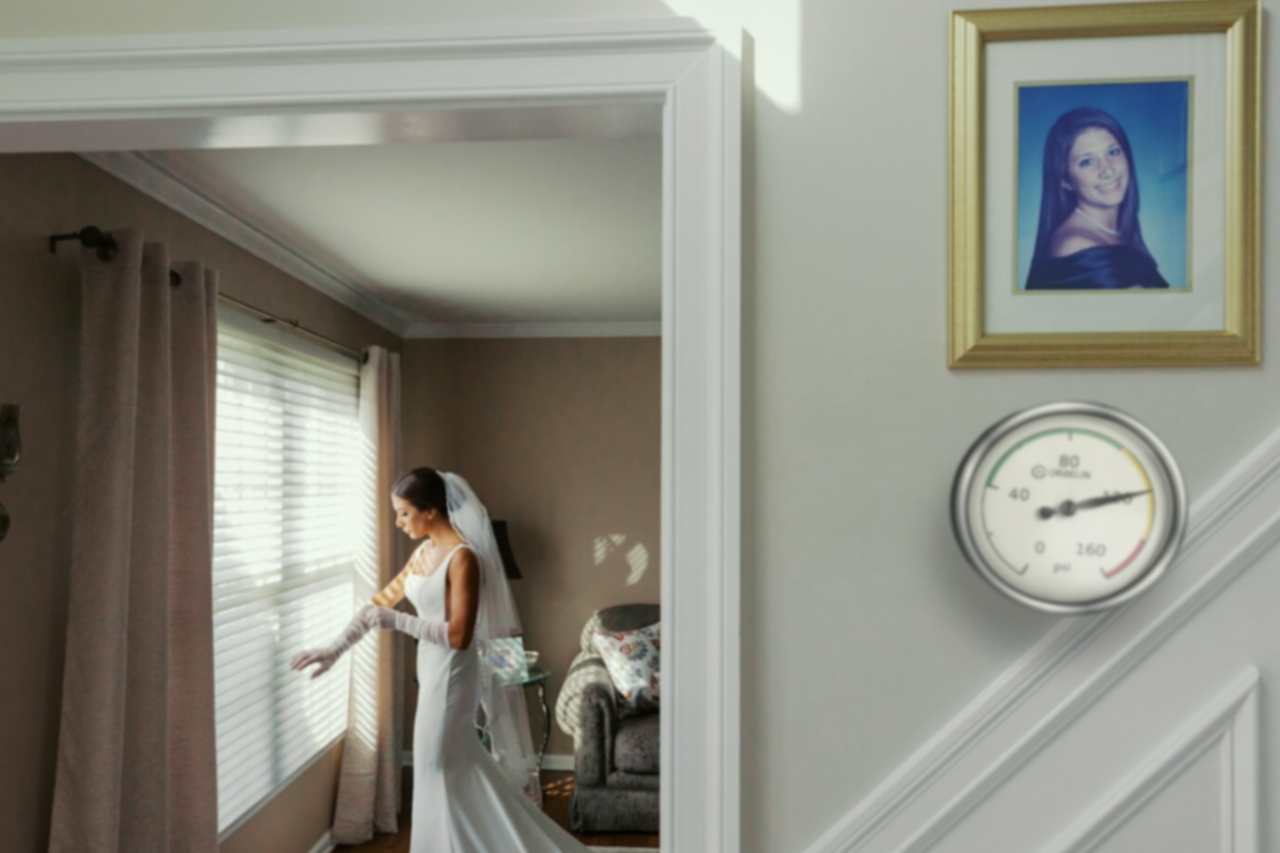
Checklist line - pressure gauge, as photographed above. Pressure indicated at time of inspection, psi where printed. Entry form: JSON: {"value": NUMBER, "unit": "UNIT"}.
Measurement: {"value": 120, "unit": "psi"}
